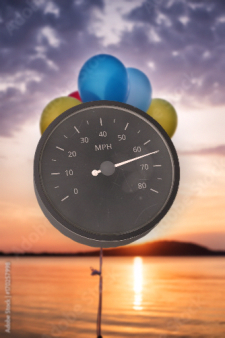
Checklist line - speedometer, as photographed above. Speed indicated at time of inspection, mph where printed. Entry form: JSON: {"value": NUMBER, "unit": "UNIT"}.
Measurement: {"value": 65, "unit": "mph"}
